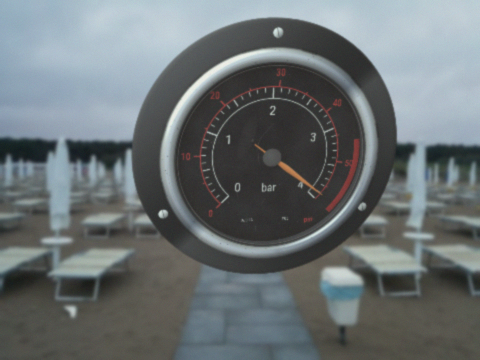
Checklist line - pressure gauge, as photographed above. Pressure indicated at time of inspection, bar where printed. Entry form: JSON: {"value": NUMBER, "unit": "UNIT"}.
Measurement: {"value": 3.9, "unit": "bar"}
